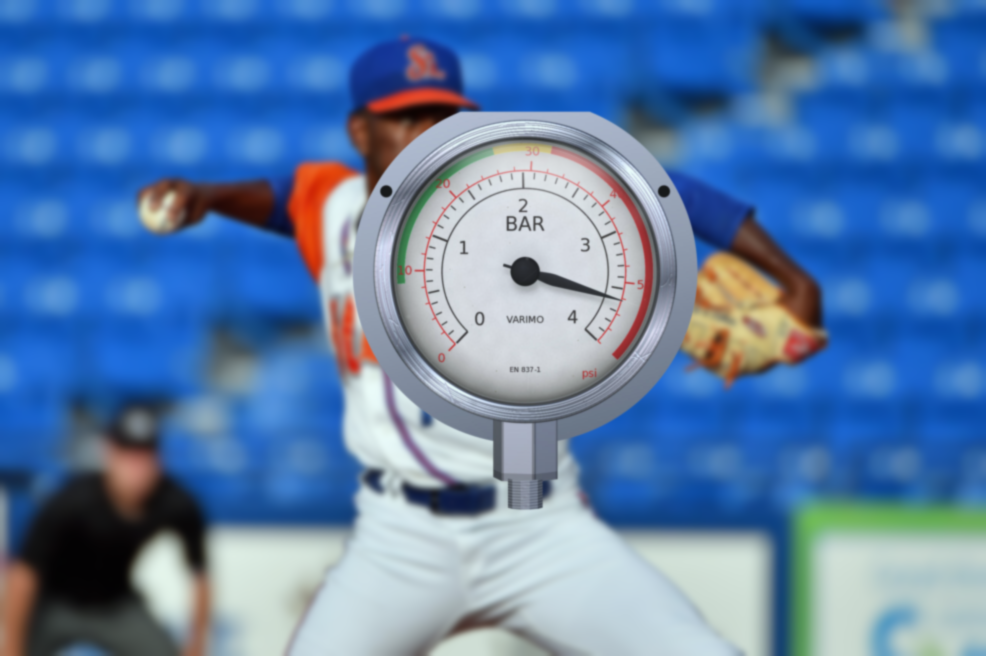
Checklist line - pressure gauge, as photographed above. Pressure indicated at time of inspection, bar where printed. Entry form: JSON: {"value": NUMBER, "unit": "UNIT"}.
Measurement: {"value": 3.6, "unit": "bar"}
